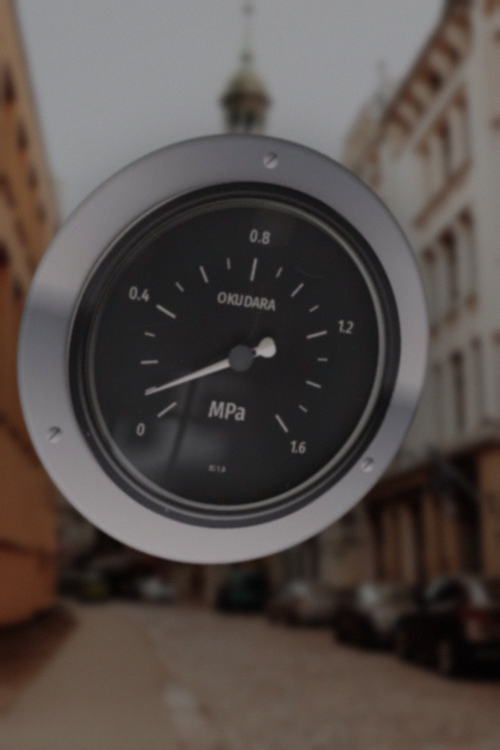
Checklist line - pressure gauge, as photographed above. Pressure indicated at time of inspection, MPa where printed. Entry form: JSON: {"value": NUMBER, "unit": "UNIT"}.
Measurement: {"value": 0.1, "unit": "MPa"}
